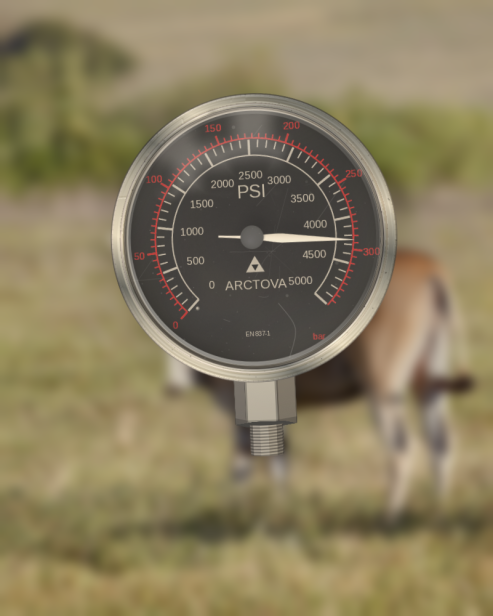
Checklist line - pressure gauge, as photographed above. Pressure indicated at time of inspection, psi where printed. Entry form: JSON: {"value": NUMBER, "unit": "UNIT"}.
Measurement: {"value": 4250, "unit": "psi"}
